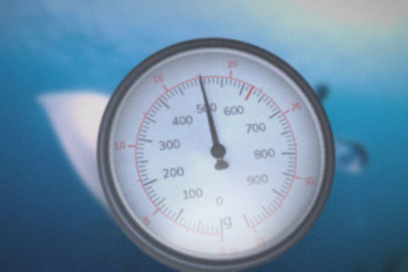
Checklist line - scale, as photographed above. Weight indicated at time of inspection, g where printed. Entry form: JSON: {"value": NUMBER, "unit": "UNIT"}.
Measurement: {"value": 500, "unit": "g"}
